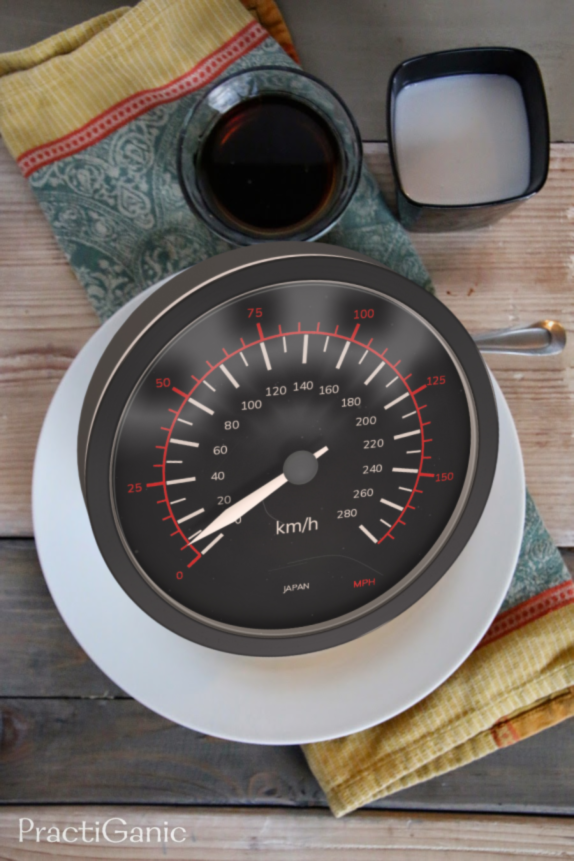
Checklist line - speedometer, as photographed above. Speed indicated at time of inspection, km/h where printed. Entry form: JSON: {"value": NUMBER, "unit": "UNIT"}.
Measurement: {"value": 10, "unit": "km/h"}
